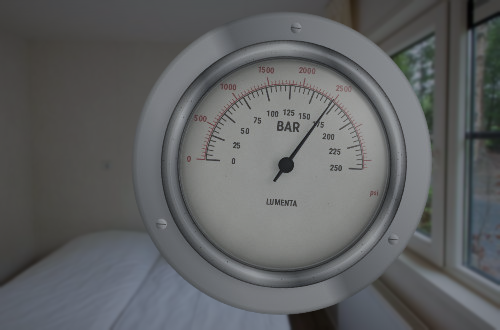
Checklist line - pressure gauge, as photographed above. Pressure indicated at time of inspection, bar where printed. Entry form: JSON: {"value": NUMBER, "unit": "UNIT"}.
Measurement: {"value": 170, "unit": "bar"}
